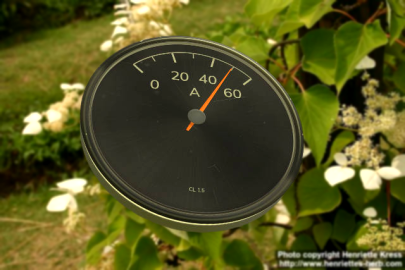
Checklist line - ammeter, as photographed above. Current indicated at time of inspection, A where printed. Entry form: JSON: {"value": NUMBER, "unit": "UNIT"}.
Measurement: {"value": 50, "unit": "A"}
